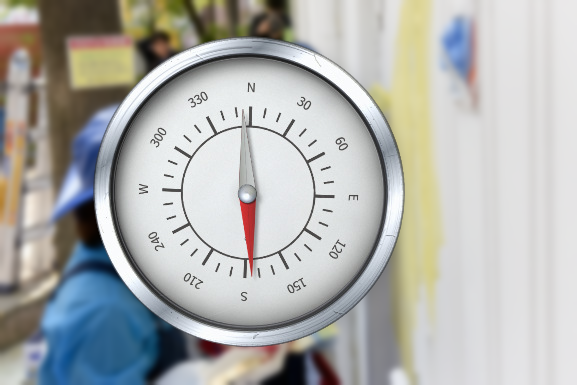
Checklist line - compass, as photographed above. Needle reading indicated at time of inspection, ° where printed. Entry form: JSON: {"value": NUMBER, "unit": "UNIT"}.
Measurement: {"value": 175, "unit": "°"}
